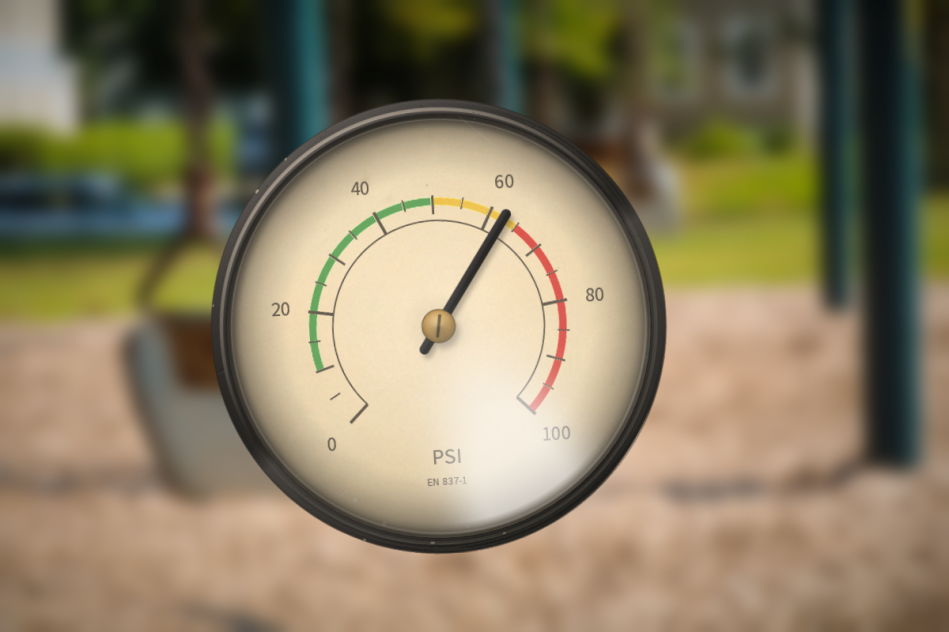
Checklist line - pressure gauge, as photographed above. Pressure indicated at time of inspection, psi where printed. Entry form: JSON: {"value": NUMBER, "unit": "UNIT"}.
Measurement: {"value": 62.5, "unit": "psi"}
